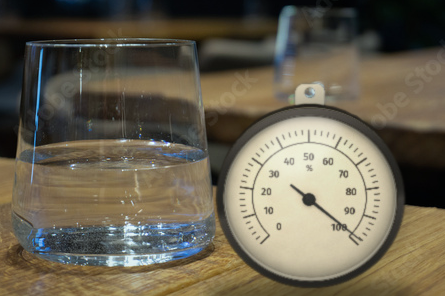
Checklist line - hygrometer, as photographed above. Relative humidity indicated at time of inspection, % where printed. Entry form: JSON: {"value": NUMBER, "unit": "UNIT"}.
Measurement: {"value": 98, "unit": "%"}
